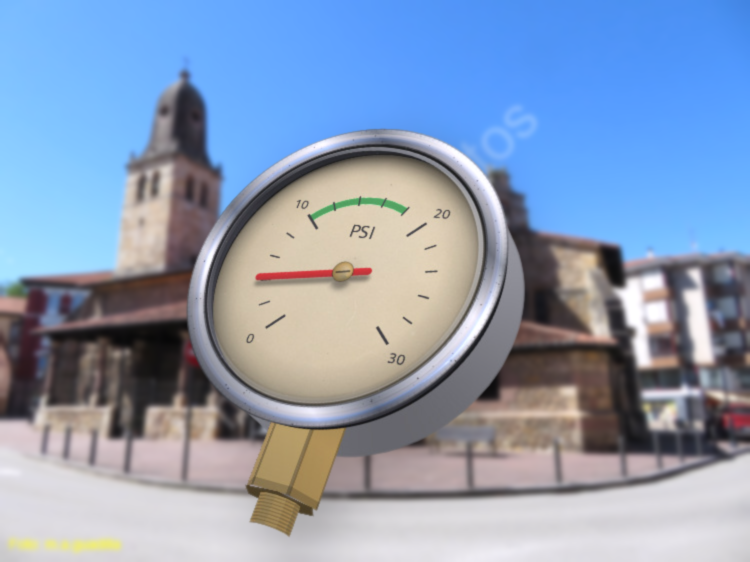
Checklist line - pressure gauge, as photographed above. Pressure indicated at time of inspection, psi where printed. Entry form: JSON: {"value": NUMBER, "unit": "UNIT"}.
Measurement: {"value": 4, "unit": "psi"}
